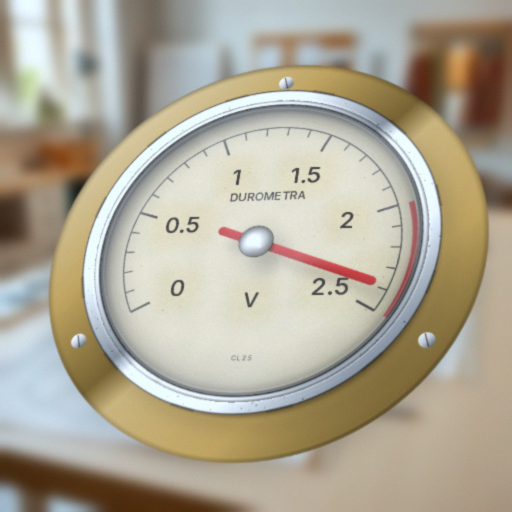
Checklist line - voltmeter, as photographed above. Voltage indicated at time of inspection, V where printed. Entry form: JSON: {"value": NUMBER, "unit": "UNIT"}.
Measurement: {"value": 2.4, "unit": "V"}
